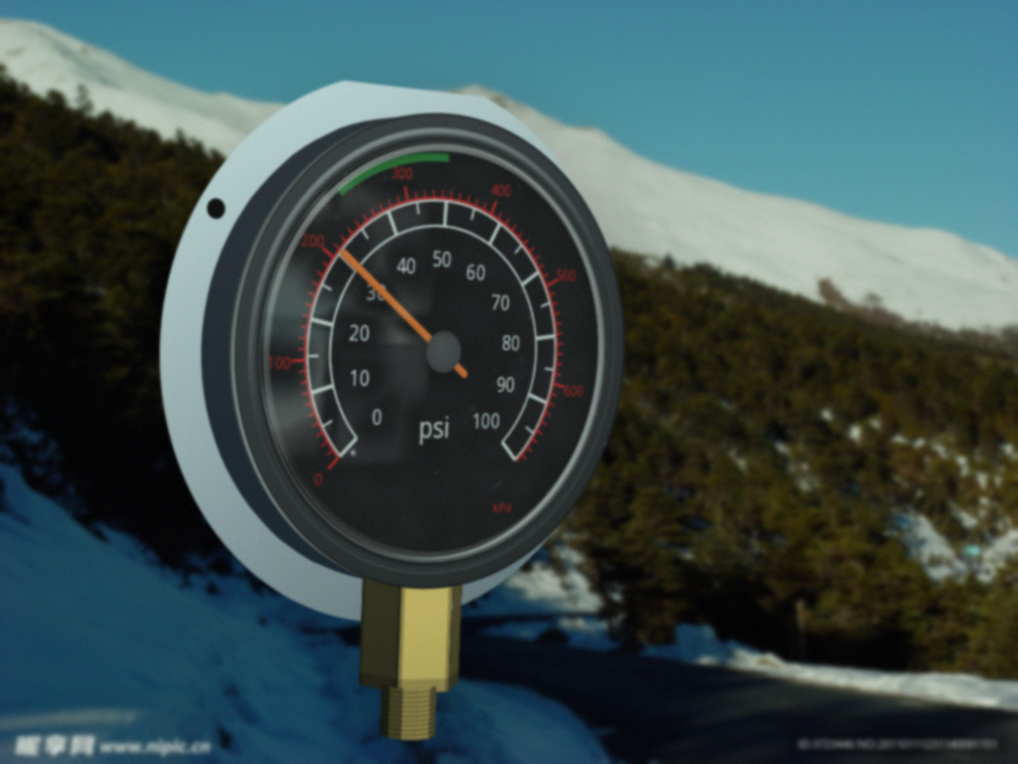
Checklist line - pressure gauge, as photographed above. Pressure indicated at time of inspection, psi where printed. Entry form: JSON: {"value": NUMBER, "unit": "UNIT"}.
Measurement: {"value": 30, "unit": "psi"}
